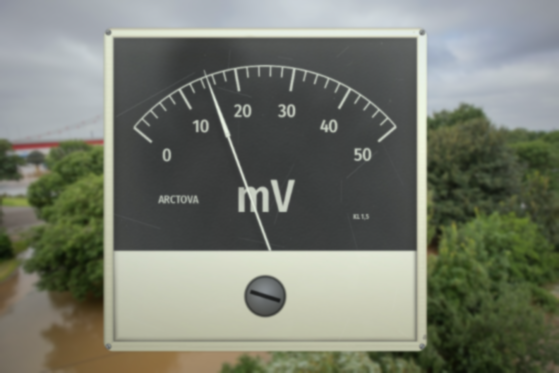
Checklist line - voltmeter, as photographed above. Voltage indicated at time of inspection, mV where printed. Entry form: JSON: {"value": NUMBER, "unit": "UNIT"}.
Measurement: {"value": 15, "unit": "mV"}
